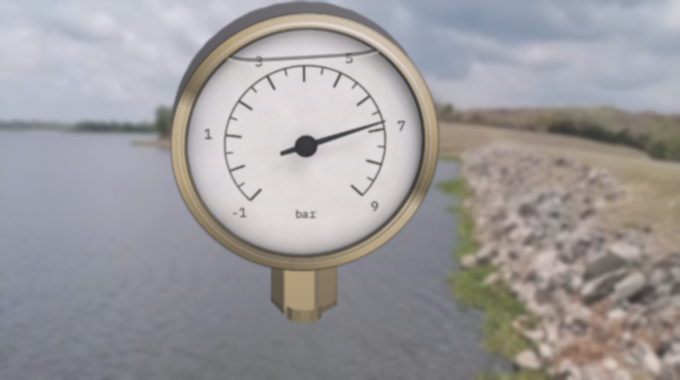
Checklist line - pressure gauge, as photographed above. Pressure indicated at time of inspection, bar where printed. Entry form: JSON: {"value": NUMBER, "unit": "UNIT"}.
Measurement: {"value": 6.75, "unit": "bar"}
